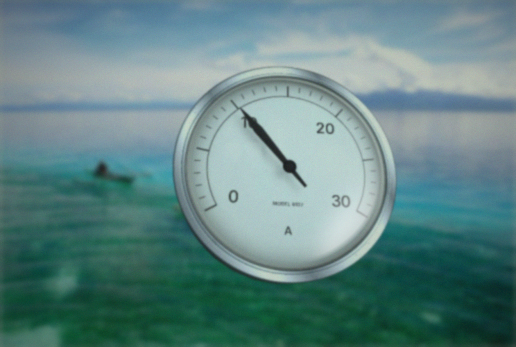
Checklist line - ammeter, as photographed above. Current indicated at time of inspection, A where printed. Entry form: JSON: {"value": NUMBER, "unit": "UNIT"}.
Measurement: {"value": 10, "unit": "A"}
